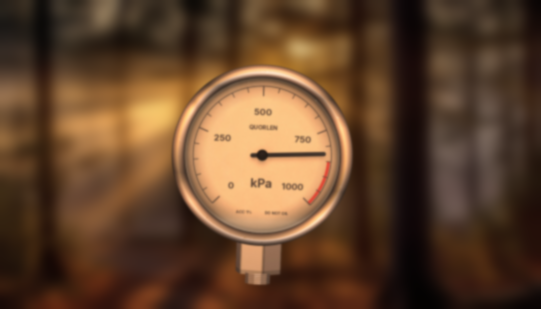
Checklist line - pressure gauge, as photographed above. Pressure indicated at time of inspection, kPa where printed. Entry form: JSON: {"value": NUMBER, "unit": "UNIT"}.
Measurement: {"value": 825, "unit": "kPa"}
